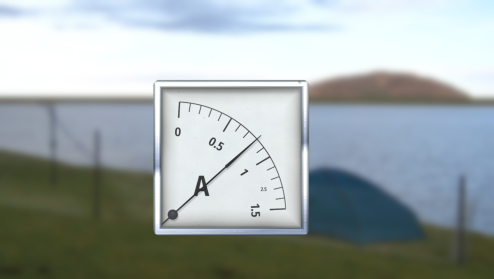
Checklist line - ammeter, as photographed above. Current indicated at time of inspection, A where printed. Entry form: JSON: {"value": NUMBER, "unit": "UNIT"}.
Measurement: {"value": 0.8, "unit": "A"}
